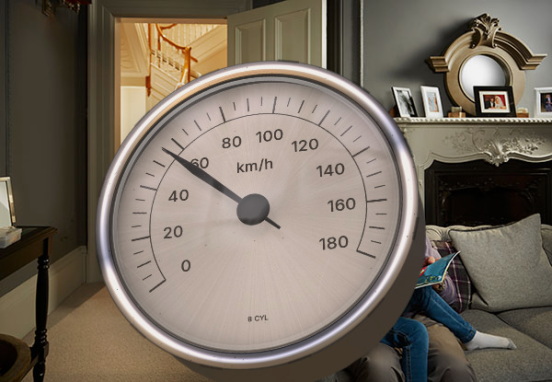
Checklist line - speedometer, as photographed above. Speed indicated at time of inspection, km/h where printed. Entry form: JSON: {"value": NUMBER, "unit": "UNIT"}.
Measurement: {"value": 55, "unit": "km/h"}
